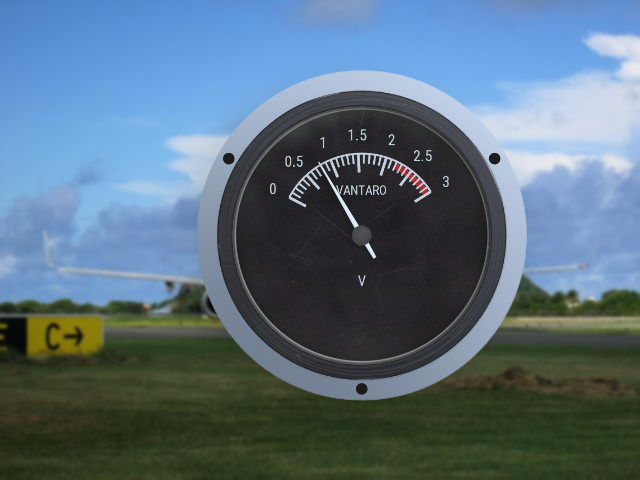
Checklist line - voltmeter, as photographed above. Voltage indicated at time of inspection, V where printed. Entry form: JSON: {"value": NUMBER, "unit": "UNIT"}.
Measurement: {"value": 0.8, "unit": "V"}
